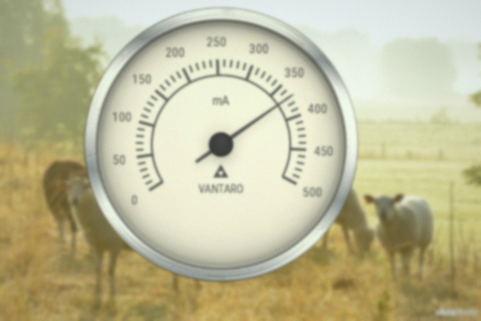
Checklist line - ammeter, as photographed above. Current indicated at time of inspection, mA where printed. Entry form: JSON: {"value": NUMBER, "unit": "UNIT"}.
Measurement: {"value": 370, "unit": "mA"}
